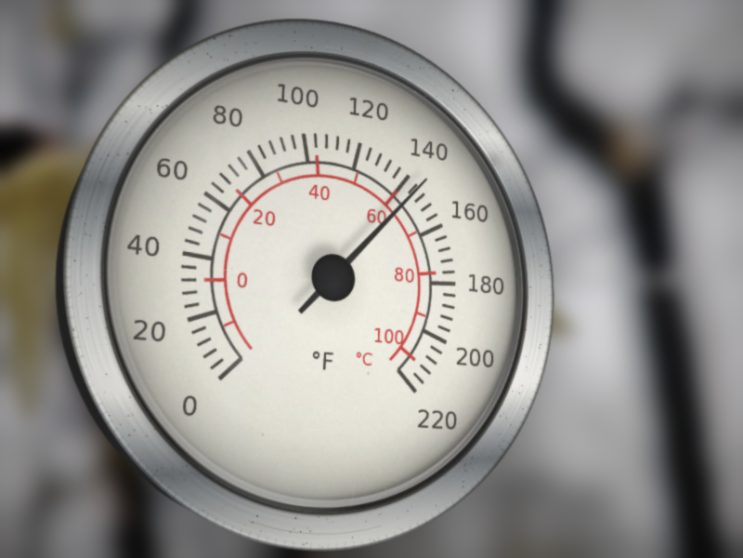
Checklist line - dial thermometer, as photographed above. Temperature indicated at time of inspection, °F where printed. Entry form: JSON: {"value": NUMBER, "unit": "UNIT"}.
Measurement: {"value": 144, "unit": "°F"}
